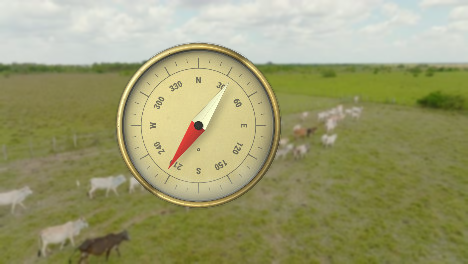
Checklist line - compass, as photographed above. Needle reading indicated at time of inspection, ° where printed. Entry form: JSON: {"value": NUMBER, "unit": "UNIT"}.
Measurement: {"value": 215, "unit": "°"}
